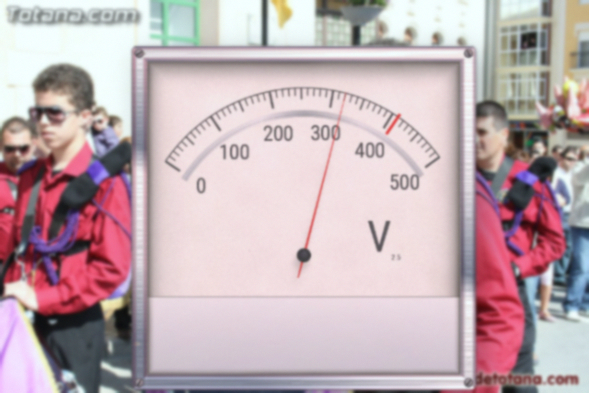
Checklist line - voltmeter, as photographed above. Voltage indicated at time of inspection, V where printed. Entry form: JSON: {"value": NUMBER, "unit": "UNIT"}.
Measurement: {"value": 320, "unit": "V"}
